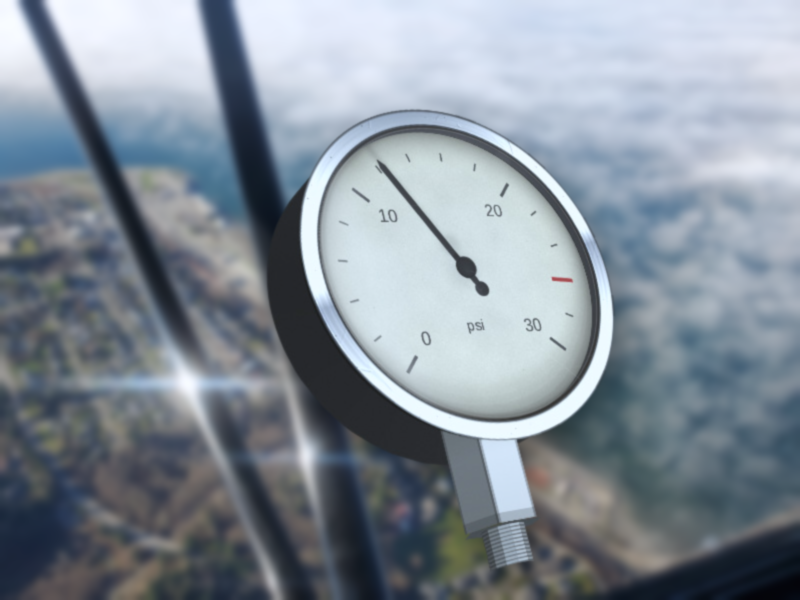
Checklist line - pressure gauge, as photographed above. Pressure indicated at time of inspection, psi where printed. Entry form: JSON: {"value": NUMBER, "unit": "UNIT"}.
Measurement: {"value": 12, "unit": "psi"}
